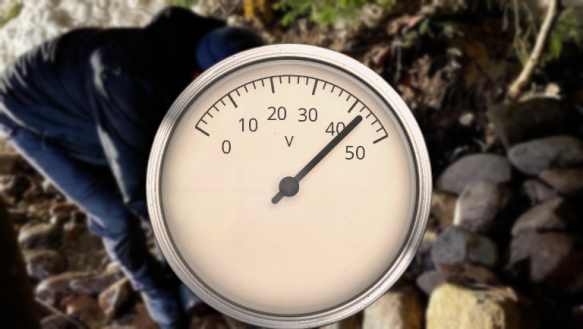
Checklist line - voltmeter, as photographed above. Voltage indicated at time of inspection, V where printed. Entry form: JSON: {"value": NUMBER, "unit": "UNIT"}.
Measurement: {"value": 43, "unit": "V"}
